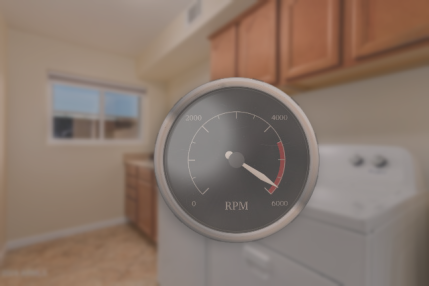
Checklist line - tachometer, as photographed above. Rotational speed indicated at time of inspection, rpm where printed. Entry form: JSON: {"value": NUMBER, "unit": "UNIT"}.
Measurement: {"value": 5750, "unit": "rpm"}
